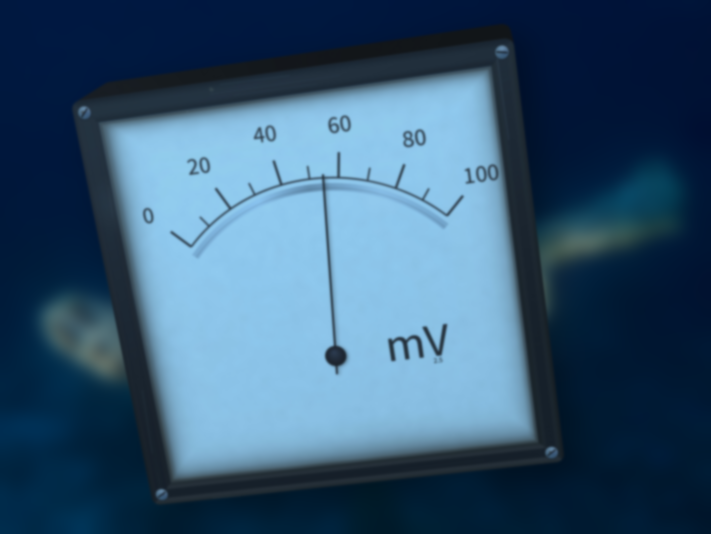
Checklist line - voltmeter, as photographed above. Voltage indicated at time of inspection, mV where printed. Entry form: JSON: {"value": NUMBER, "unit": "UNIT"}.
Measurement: {"value": 55, "unit": "mV"}
